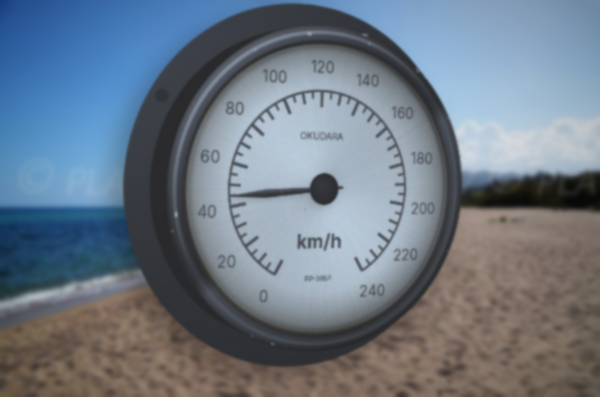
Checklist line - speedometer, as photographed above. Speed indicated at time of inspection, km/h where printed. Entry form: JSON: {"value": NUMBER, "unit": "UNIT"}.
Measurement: {"value": 45, "unit": "km/h"}
